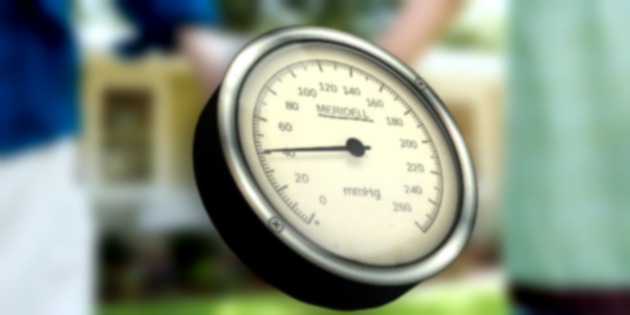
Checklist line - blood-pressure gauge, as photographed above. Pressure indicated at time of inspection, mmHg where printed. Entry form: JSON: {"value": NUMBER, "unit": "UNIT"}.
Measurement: {"value": 40, "unit": "mmHg"}
